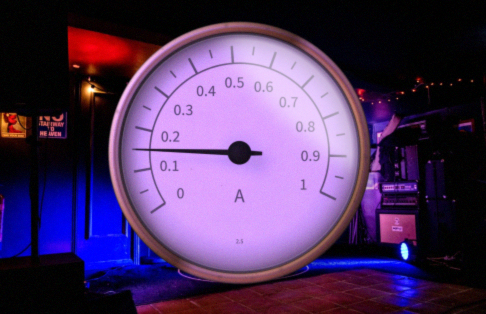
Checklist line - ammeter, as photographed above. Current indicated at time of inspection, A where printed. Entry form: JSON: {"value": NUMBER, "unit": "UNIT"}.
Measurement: {"value": 0.15, "unit": "A"}
